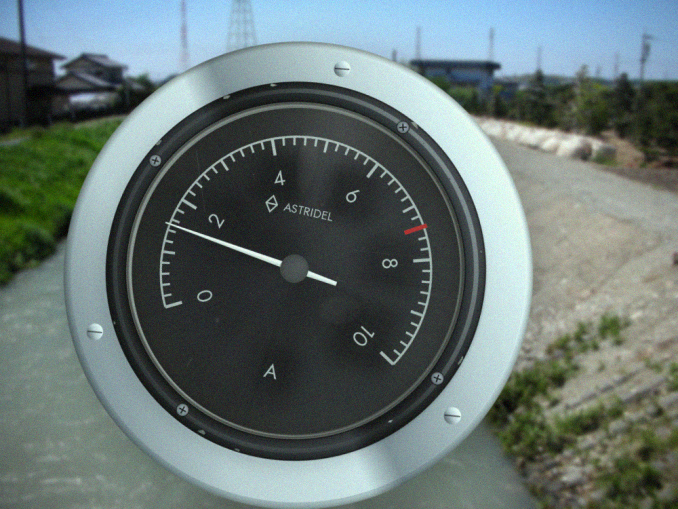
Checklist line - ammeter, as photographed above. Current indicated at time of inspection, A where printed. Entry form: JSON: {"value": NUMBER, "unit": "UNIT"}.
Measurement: {"value": 1.5, "unit": "A"}
